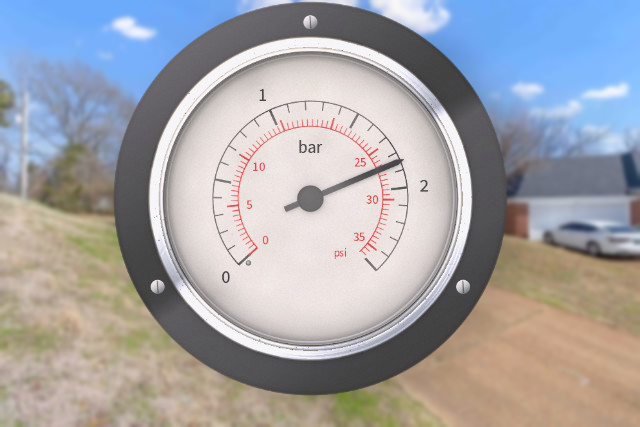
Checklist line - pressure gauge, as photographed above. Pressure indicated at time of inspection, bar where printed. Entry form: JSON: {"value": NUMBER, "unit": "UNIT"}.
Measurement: {"value": 1.85, "unit": "bar"}
